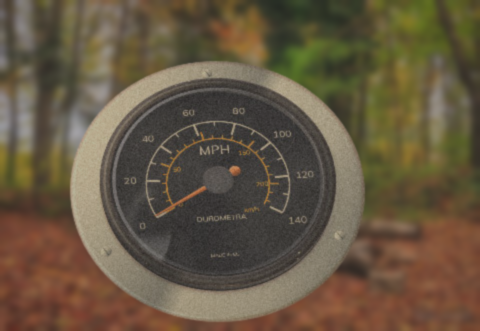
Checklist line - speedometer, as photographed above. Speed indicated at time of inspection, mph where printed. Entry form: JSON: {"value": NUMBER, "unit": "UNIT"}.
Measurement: {"value": 0, "unit": "mph"}
